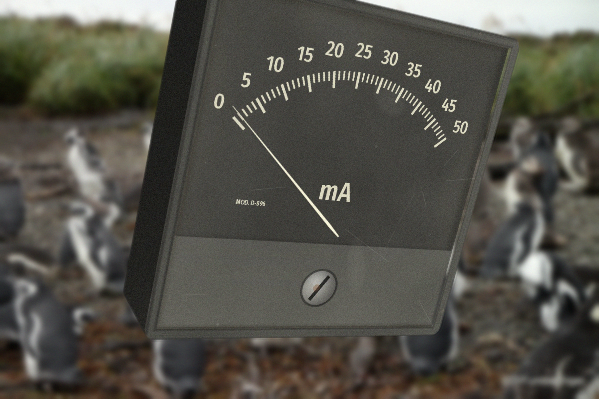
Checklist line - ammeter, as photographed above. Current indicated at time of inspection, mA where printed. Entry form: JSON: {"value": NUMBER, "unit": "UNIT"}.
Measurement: {"value": 1, "unit": "mA"}
